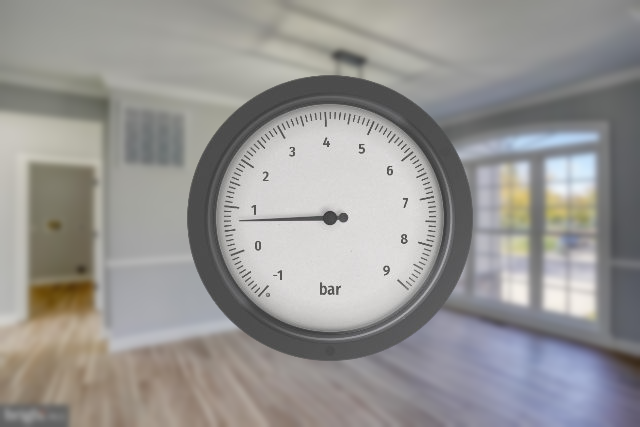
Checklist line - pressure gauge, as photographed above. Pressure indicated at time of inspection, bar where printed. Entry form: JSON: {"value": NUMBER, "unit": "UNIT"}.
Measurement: {"value": 0.7, "unit": "bar"}
